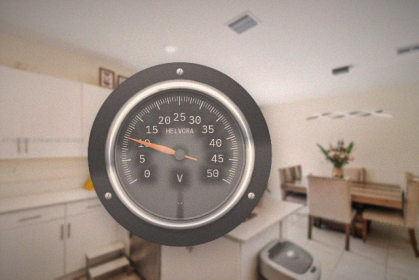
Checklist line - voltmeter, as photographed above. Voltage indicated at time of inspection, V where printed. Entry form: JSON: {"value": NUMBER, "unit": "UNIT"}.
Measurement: {"value": 10, "unit": "V"}
